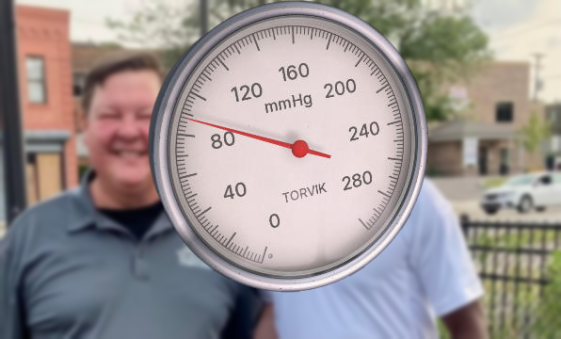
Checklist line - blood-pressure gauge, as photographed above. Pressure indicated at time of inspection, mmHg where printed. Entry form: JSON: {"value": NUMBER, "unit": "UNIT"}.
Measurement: {"value": 88, "unit": "mmHg"}
